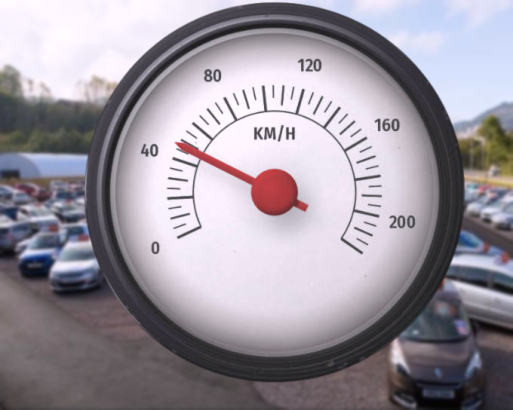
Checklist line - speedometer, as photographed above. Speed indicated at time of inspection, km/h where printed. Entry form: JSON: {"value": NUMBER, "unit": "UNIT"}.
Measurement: {"value": 47.5, "unit": "km/h"}
